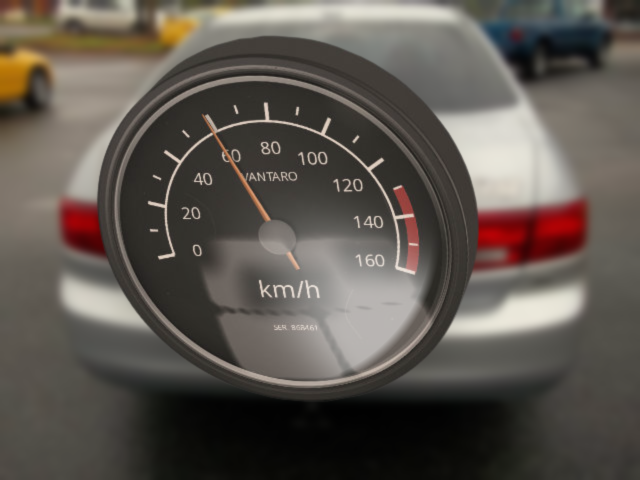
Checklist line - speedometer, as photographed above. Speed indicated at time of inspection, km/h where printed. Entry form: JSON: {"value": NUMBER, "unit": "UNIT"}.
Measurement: {"value": 60, "unit": "km/h"}
